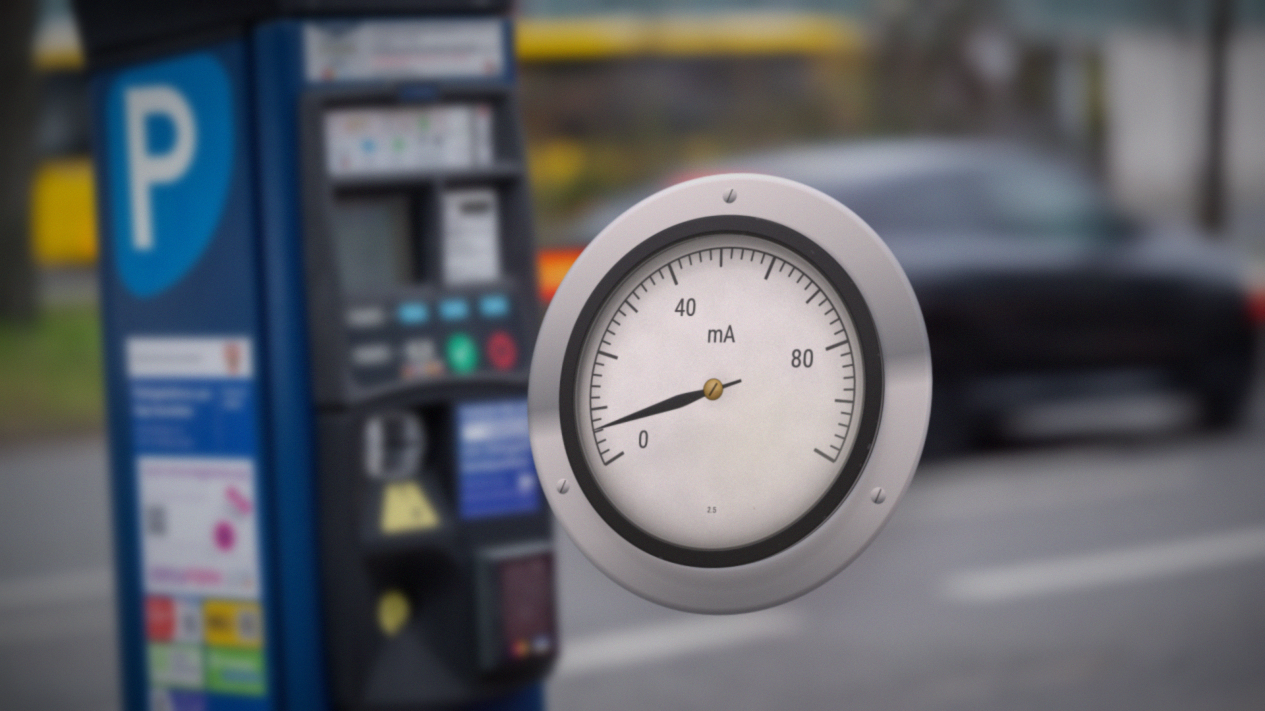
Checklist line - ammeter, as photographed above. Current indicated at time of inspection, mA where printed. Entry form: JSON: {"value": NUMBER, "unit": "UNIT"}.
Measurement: {"value": 6, "unit": "mA"}
